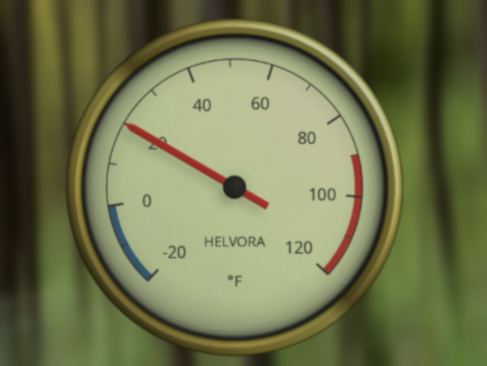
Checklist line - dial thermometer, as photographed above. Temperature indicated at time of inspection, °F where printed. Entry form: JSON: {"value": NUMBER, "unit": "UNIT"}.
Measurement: {"value": 20, "unit": "°F"}
